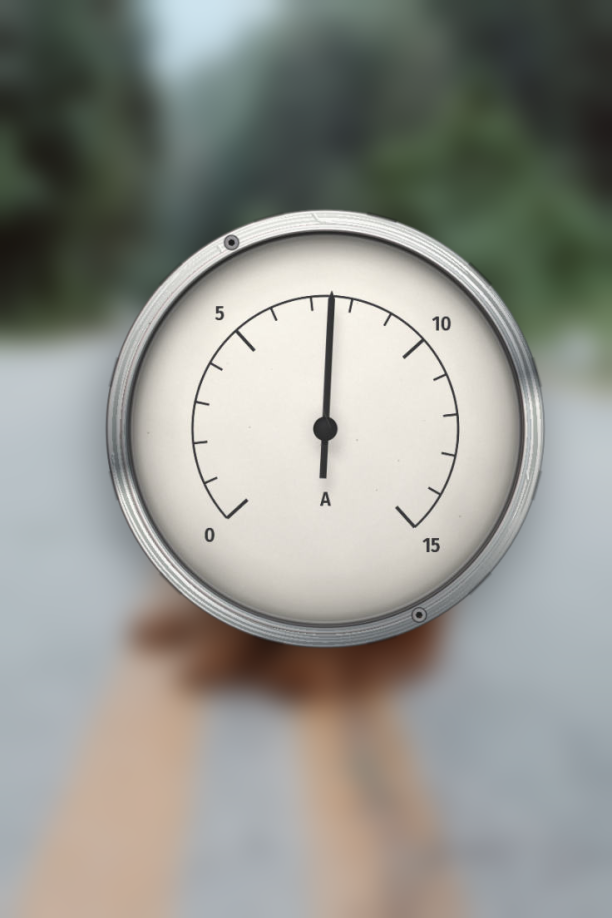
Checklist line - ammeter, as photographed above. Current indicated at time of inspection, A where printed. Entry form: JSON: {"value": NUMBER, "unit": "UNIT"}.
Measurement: {"value": 7.5, "unit": "A"}
